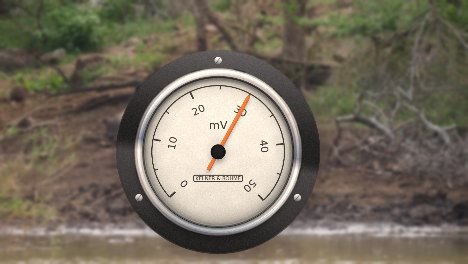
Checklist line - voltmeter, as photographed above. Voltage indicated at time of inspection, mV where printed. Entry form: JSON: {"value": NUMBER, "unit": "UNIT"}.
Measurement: {"value": 30, "unit": "mV"}
